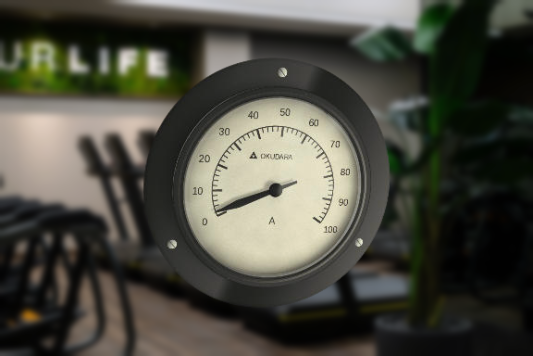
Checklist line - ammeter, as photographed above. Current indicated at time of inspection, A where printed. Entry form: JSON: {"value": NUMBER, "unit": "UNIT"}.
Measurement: {"value": 2, "unit": "A"}
